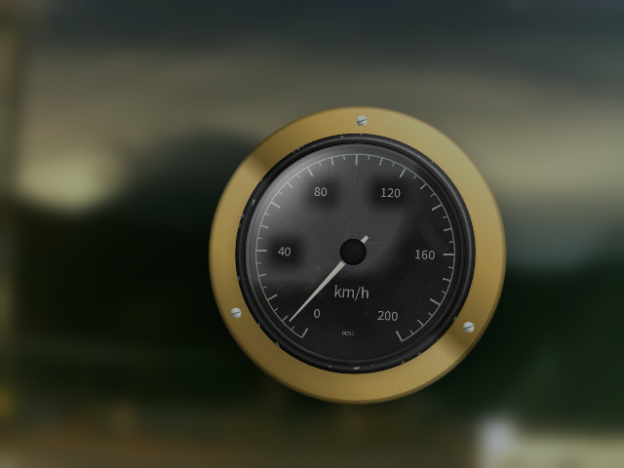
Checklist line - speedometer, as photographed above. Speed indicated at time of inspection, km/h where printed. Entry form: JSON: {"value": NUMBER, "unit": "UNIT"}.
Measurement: {"value": 7.5, "unit": "km/h"}
